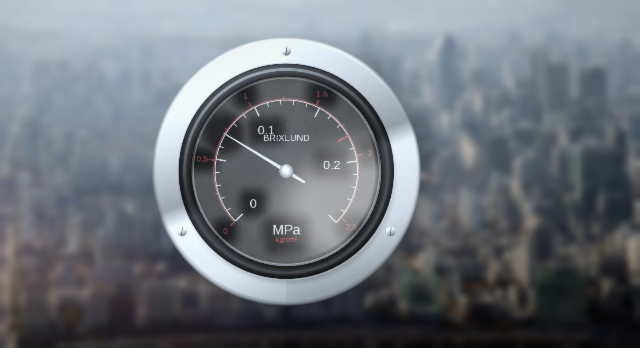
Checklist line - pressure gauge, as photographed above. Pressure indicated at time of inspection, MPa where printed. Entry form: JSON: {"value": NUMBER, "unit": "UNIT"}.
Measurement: {"value": 0.07, "unit": "MPa"}
